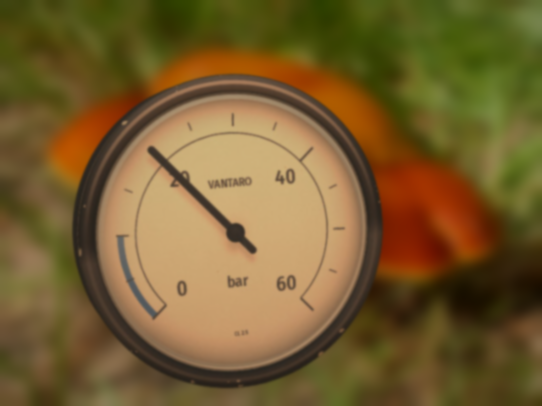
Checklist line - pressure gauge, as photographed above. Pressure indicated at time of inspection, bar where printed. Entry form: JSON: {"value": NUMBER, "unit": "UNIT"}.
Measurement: {"value": 20, "unit": "bar"}
